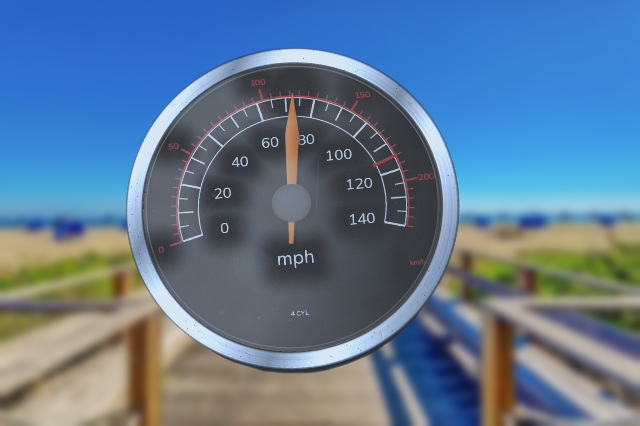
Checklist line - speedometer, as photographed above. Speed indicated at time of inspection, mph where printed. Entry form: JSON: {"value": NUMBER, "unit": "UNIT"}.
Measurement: {"value": 72.5, "unit": "mph"}
